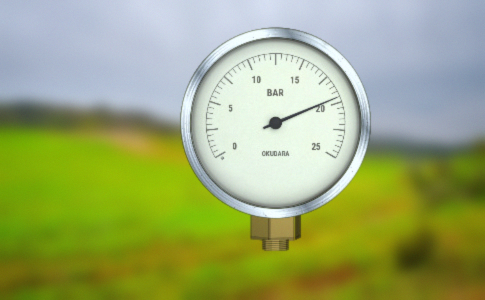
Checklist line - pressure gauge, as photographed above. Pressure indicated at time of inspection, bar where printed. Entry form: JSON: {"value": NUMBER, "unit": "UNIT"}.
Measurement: {"value": 19.5, "unit": "bar"}
